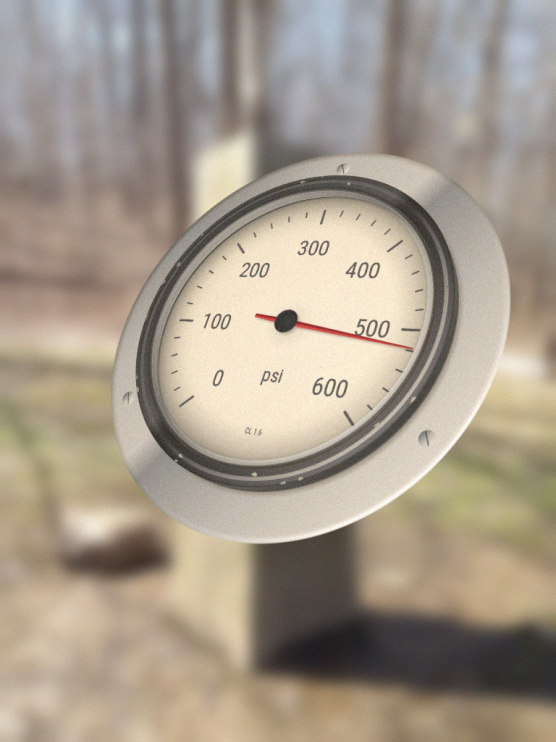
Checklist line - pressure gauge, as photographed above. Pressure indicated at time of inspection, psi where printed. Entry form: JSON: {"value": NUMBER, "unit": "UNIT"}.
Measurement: {"value": 520, "unit": "psi"}
